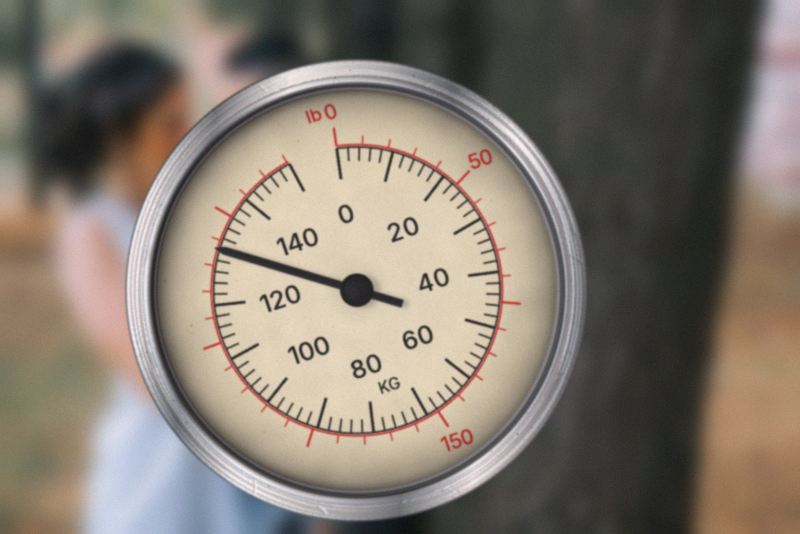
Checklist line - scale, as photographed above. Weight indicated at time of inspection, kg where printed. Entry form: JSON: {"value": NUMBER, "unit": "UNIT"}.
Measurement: {"value": 130, "unit": "kg"}
